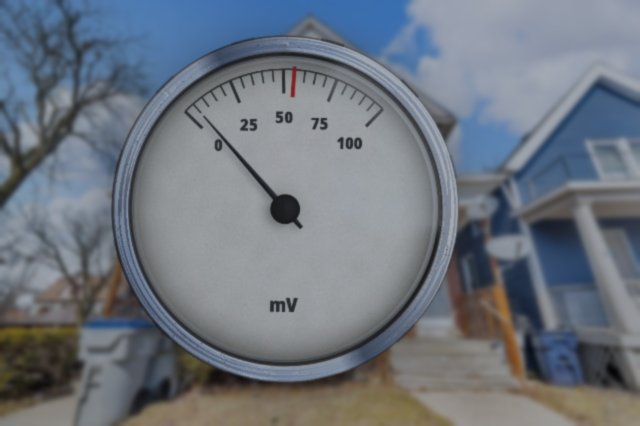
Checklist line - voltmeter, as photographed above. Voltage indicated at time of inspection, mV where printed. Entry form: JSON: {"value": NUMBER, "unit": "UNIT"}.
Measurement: {"value": 5, "unit": "mV"}
